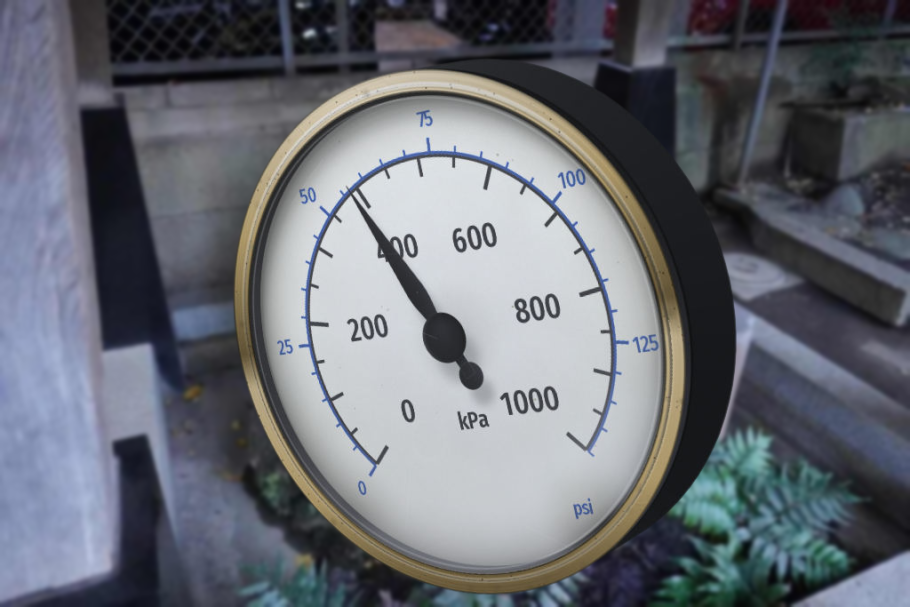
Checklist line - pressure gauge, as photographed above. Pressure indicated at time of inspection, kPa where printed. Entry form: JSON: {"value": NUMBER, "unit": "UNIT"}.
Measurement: {"value": 400, "unit": "kPa"}
